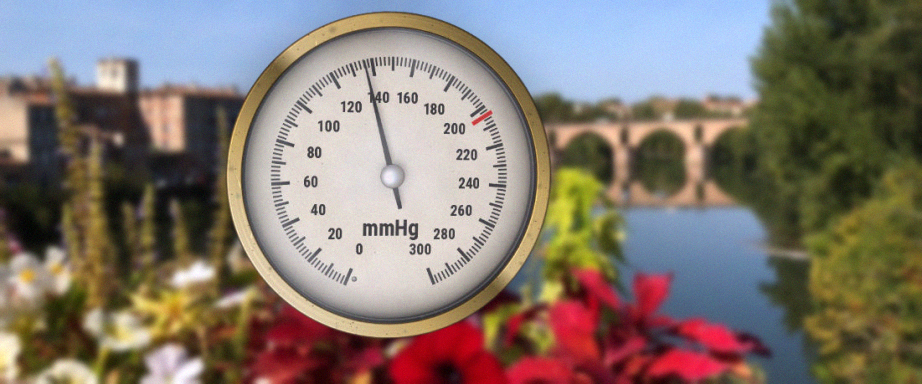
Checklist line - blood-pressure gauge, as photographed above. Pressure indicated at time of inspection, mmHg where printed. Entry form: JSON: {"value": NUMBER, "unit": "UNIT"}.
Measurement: {"value": 136, "unit": "mmHg"}
